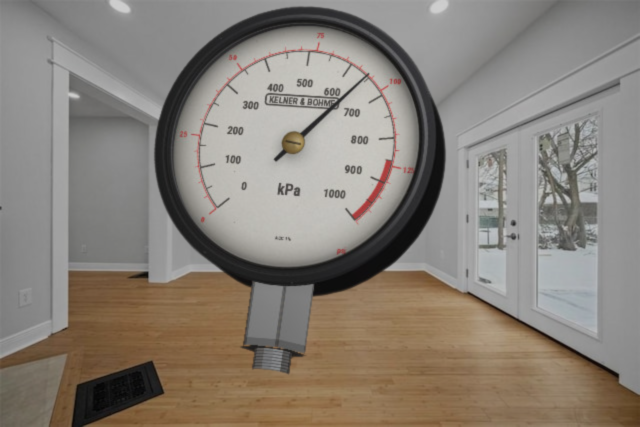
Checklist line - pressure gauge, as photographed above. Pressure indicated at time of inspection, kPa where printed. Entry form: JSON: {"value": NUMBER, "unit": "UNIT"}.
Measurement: {"value": 650, "unit": "kPa"}
